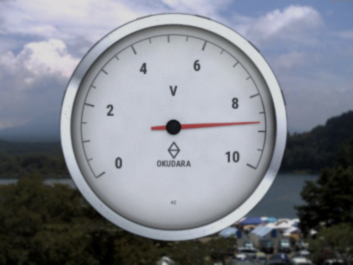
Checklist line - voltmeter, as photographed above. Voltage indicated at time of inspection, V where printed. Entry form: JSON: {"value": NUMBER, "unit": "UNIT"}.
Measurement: {"value": 8.75, "unit": "V"}
